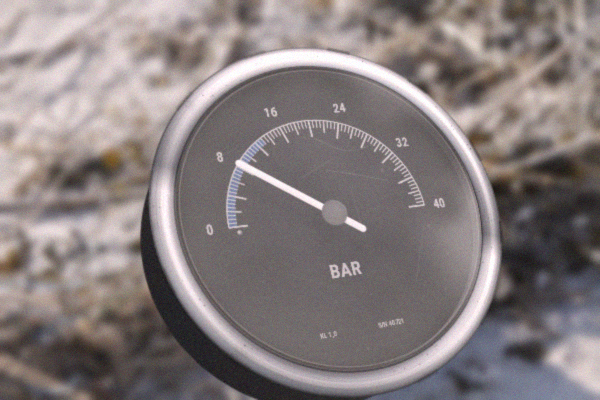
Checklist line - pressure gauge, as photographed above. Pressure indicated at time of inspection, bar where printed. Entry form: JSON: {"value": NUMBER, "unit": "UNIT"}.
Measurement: {"value": 8, "unit": "bar"}
